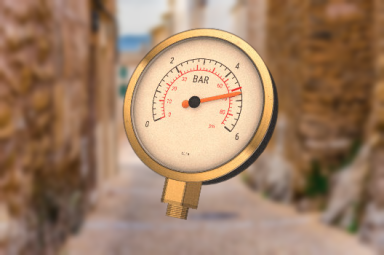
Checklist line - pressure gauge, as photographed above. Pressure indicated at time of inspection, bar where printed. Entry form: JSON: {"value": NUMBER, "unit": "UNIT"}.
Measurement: {"value": 4.8, "unit": "bar"}
